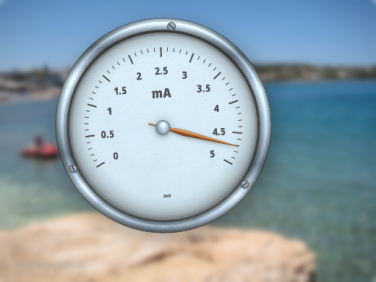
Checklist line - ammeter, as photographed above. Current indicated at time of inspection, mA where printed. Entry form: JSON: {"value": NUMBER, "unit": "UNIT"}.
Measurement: {"value": 4.7, "unit": "mA"}
